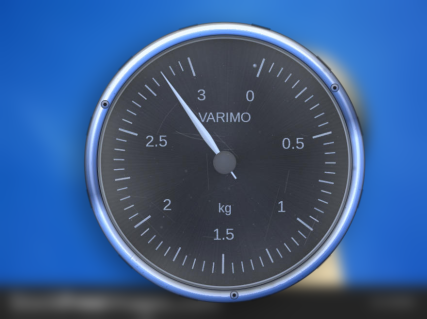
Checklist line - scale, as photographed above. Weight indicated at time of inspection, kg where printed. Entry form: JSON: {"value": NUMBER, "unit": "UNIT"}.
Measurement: {"value": 2.85, "unit": "kg"}
